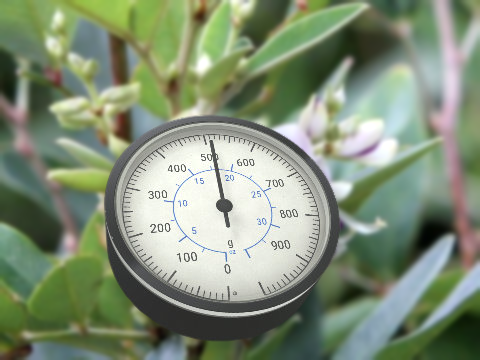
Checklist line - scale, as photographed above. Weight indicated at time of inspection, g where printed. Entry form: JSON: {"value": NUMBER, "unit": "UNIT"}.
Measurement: {"value": 510, "unit": "g"}
